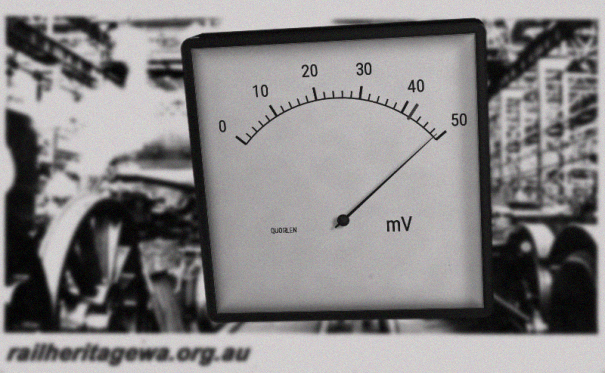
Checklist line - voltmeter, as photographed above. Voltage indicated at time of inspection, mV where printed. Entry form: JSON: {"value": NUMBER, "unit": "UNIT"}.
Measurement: {"value": 49, "unit": "mV"}
